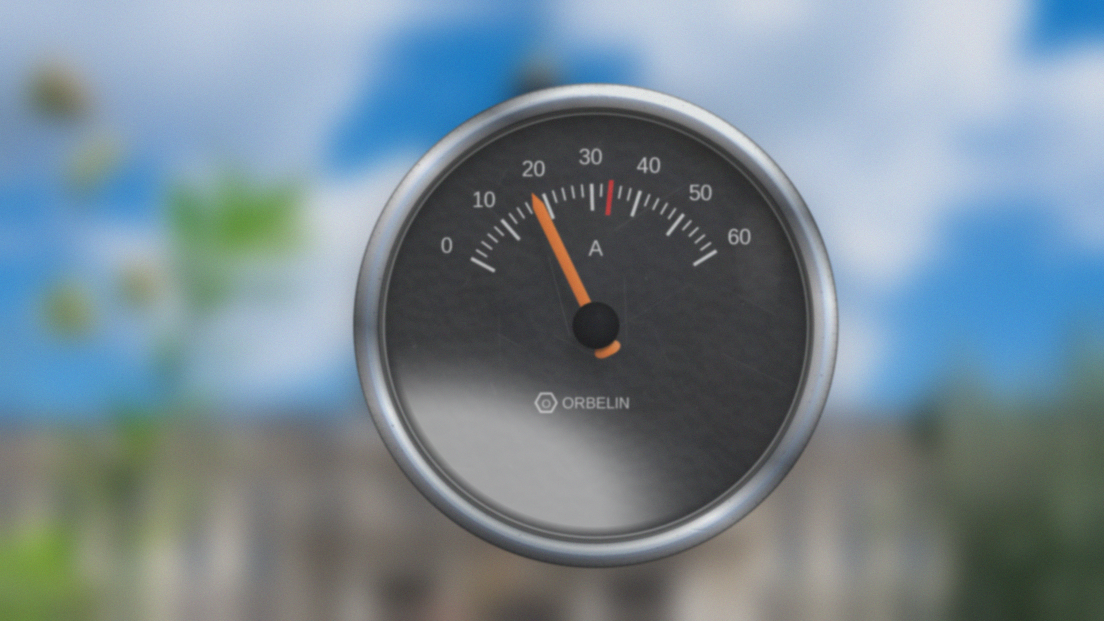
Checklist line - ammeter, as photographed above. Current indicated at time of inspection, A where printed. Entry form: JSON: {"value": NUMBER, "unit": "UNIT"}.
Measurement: {"value": 18, "unit": "A"}
